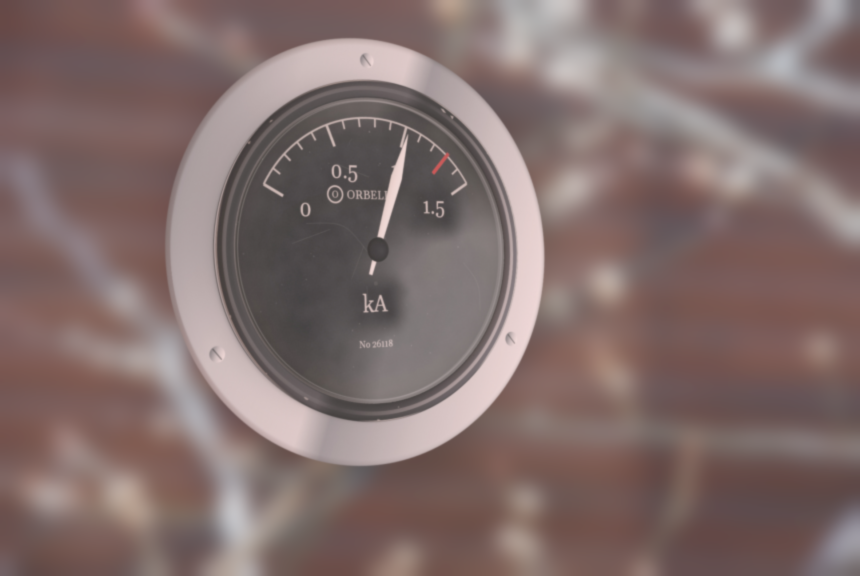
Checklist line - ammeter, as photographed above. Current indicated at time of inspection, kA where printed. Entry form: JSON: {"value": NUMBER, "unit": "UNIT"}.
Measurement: {"value": 1, "unit": "kA"}
